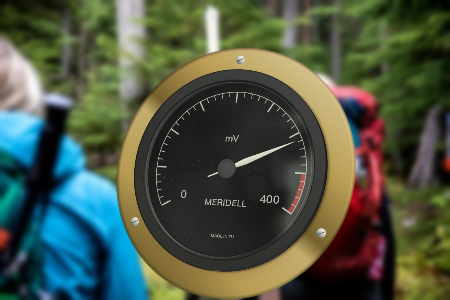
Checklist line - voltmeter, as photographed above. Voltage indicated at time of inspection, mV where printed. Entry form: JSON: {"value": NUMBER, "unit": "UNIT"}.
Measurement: {"value": 310, "unit": "mV"}
